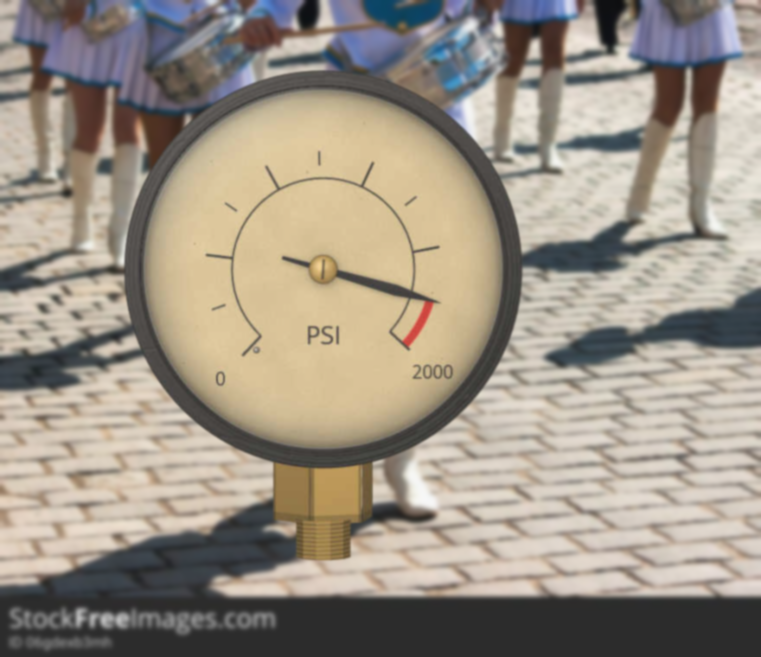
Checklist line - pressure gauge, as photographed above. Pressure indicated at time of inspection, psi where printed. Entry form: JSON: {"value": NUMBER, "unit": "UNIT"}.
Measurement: {"value": 1800, "unit": "psi"}
